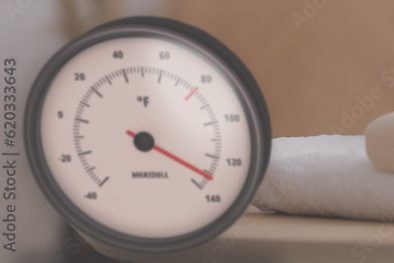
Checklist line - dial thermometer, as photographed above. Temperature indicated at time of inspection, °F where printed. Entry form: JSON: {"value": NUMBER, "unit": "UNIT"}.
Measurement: {"value": 130, "unit": "°F"}
